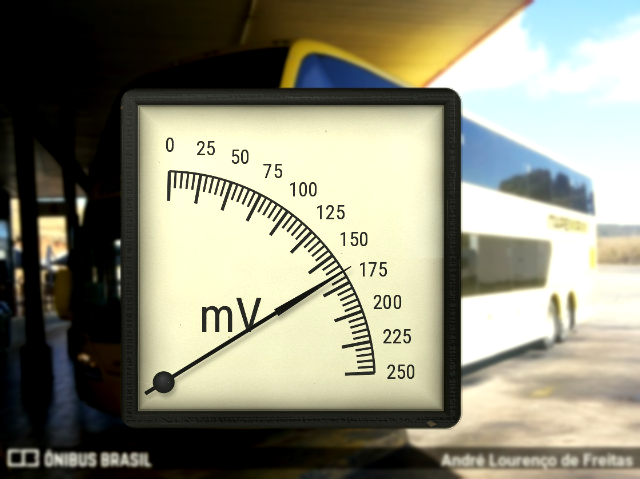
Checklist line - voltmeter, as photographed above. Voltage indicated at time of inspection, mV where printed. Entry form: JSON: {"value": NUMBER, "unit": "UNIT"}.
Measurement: {"value": 165, "unit": "mV"}
